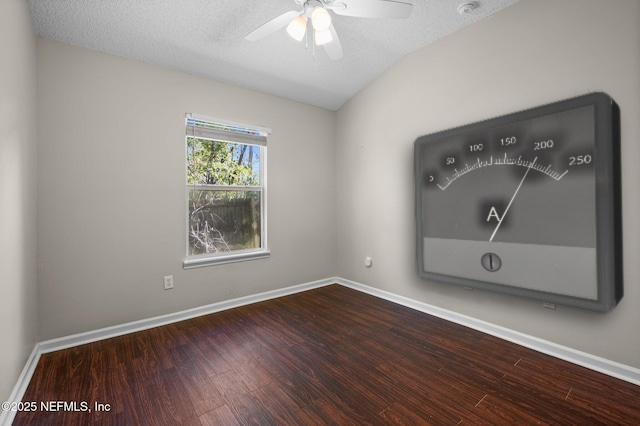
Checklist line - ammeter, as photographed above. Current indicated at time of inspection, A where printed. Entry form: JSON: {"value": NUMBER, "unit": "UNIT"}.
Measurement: {"value": 200, "unit": "A"}
